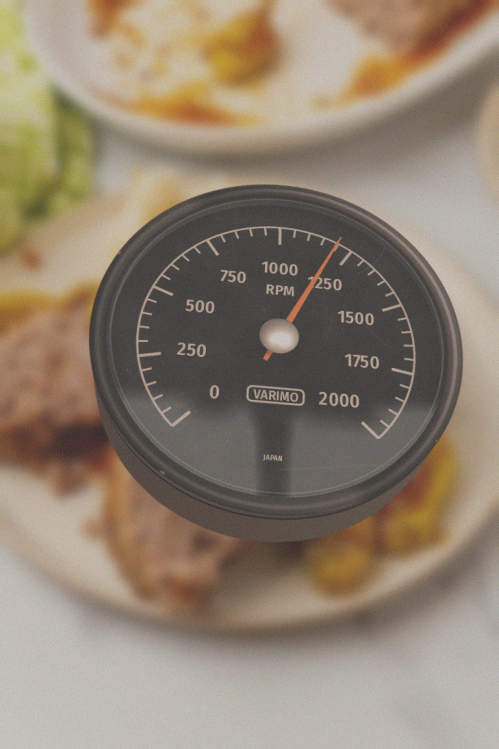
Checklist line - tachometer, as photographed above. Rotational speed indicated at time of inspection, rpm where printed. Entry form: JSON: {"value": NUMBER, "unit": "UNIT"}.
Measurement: {"value": 1200, "unit": "rpm"}
